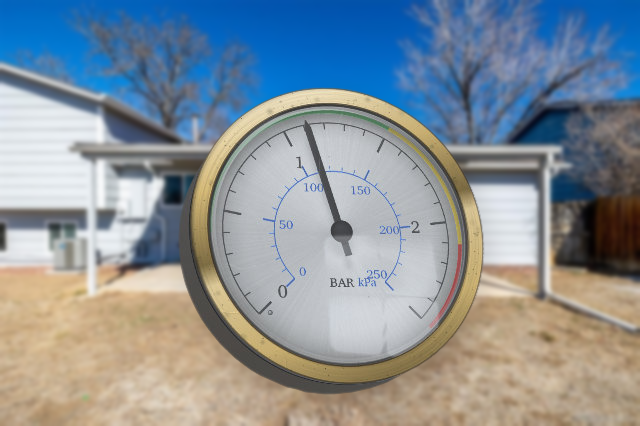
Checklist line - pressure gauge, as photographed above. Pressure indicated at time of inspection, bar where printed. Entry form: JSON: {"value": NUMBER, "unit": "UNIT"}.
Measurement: {"value": 1.1, "unit": "bar"}
